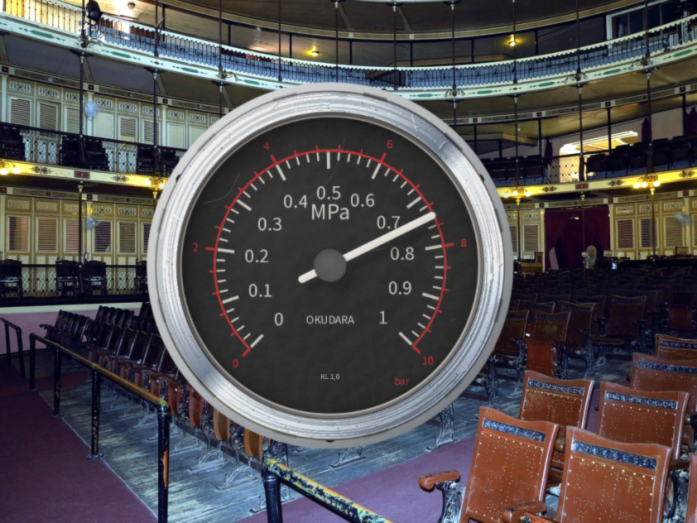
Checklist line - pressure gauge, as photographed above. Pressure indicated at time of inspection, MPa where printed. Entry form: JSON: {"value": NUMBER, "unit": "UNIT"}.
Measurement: {"value": 0.74, "unit": "MPa"}
